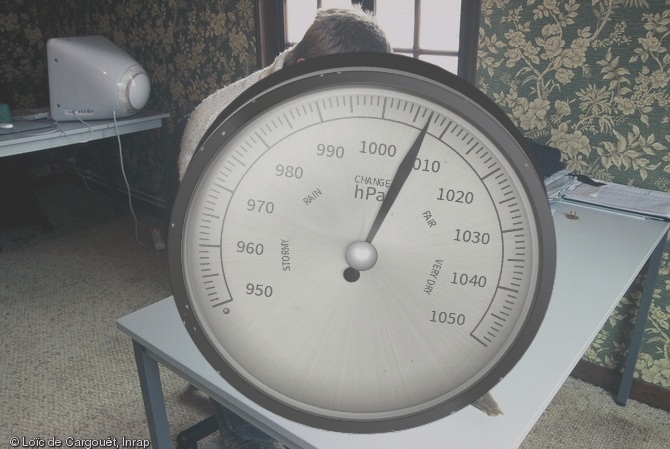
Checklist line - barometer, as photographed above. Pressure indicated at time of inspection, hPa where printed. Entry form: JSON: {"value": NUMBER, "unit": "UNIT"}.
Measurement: {"value": 1007, "unit": "hPa"}
